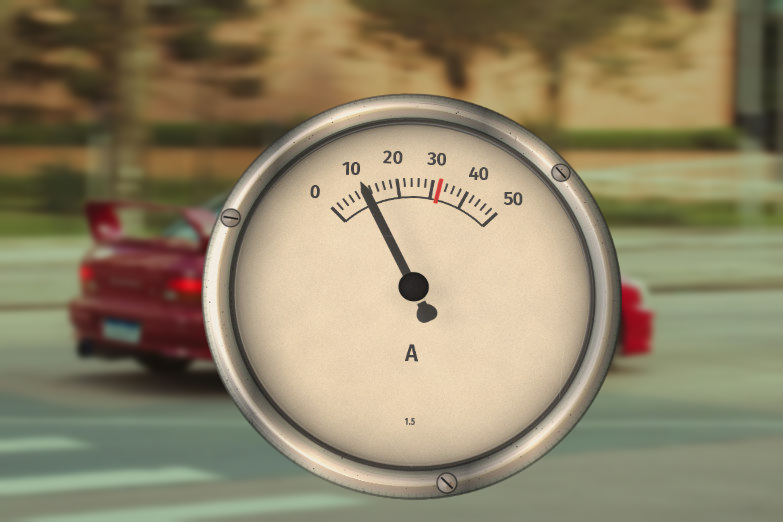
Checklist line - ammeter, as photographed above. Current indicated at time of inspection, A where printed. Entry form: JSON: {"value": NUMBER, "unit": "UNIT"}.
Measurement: {"value": 10, "unit": "A"}
